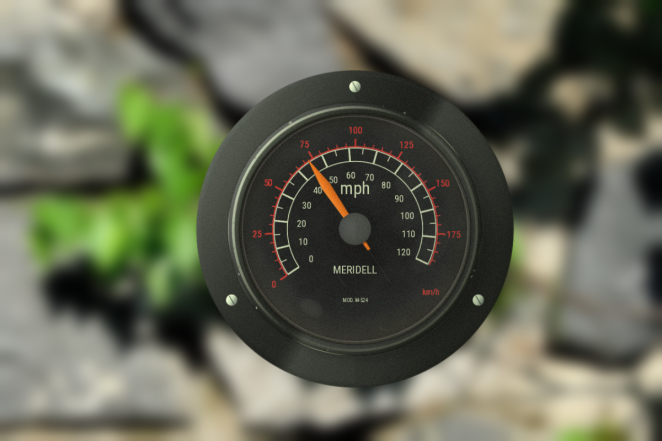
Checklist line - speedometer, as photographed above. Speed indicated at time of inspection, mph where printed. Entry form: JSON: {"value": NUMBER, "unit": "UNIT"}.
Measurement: {"value": 45, "unit": "mph"}
